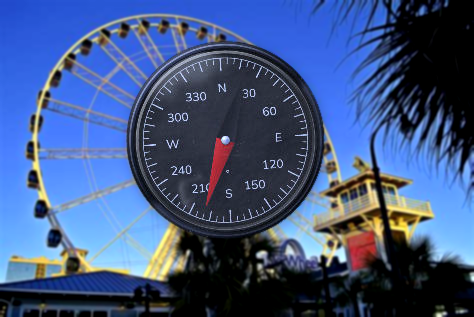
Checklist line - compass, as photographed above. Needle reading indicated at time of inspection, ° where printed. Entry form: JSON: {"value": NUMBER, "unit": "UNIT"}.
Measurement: {"value": 200, "unit": "°"}
